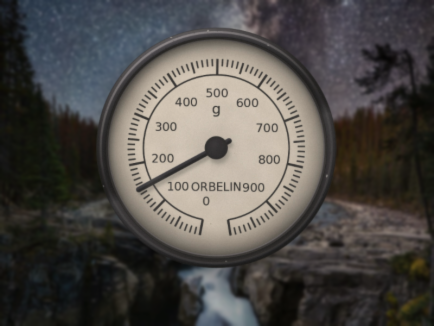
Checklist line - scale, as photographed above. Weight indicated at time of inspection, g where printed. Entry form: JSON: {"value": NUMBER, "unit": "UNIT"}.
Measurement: {"value": 150, "unit": "g"}
